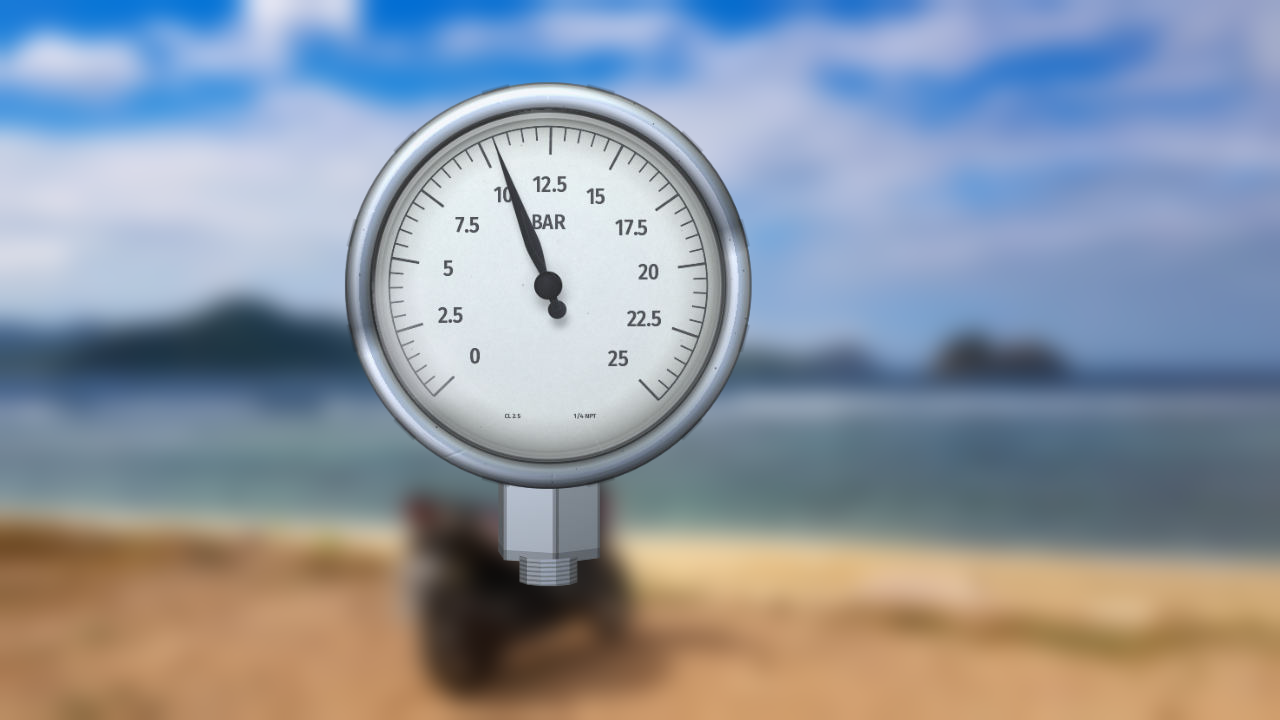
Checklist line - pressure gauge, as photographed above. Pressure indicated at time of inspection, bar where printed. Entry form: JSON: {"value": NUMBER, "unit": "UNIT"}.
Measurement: {"value": 10.5, "unit": "bar"}
